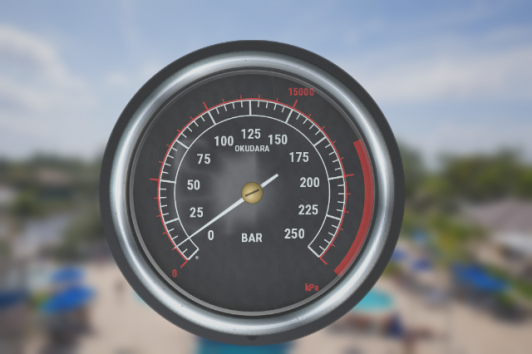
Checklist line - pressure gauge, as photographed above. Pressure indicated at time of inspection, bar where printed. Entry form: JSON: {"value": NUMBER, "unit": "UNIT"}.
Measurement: {"value": 10, "unit": "bar"}
